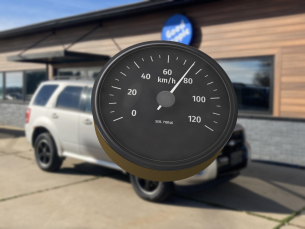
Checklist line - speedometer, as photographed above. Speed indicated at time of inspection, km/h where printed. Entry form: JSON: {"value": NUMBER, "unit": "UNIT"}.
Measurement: {"value": 75, "unit": "km/h"}
